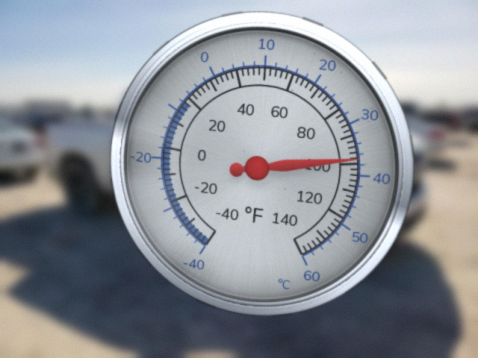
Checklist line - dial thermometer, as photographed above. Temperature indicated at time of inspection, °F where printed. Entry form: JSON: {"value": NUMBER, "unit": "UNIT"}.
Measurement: {"value": 98, "unit": "°F"}
